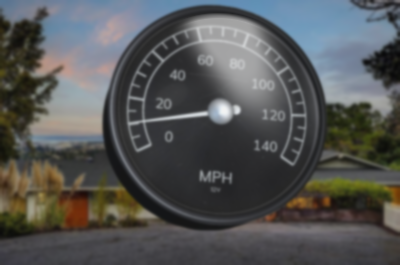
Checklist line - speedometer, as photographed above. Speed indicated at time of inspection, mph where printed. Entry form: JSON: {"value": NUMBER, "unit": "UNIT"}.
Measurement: {"value": 10, "unit": "mph"}
